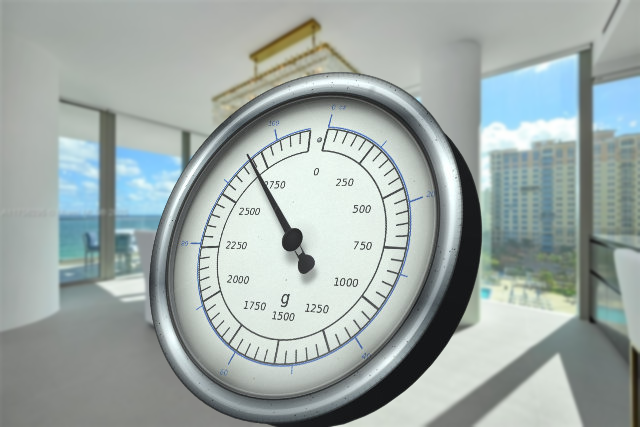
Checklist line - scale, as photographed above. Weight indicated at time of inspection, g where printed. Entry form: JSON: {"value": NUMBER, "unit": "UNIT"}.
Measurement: {"value": 2700, "unit": "g"}
